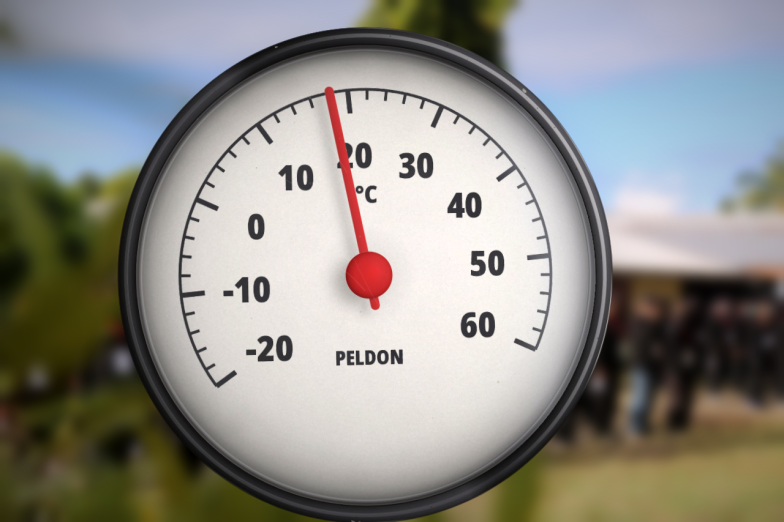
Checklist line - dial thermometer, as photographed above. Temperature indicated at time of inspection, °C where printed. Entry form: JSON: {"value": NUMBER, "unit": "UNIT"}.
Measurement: {"value": 18, "unit": "°C"}
